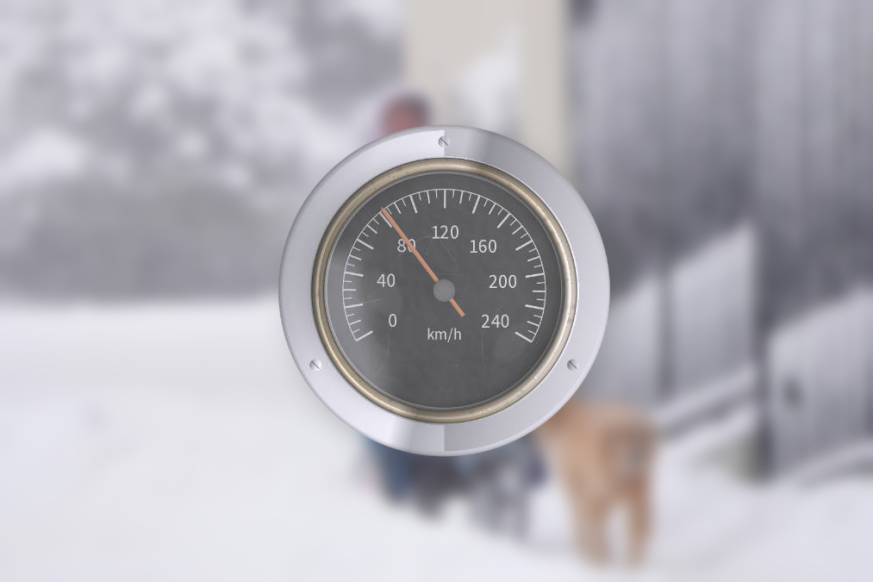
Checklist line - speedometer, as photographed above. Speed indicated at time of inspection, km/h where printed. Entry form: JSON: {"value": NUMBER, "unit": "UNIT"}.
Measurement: {"value": 82.5, "unit": "km/h"}
